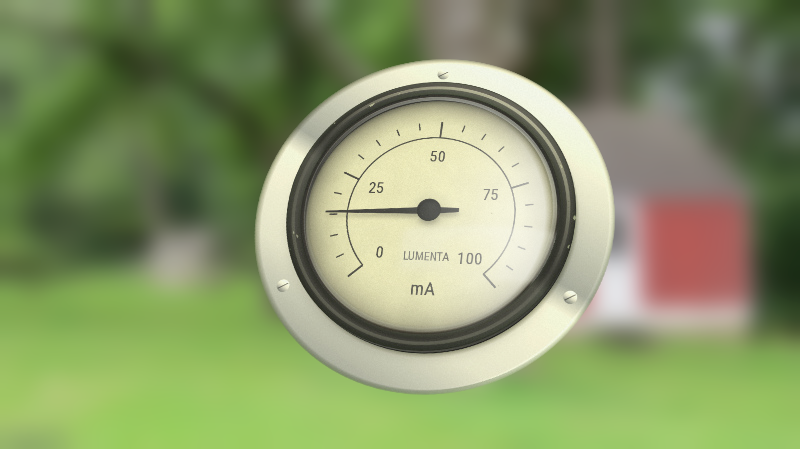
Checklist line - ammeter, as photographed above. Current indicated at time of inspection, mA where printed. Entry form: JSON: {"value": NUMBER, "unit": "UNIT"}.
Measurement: {"value": 15, "unit": "mA"}
